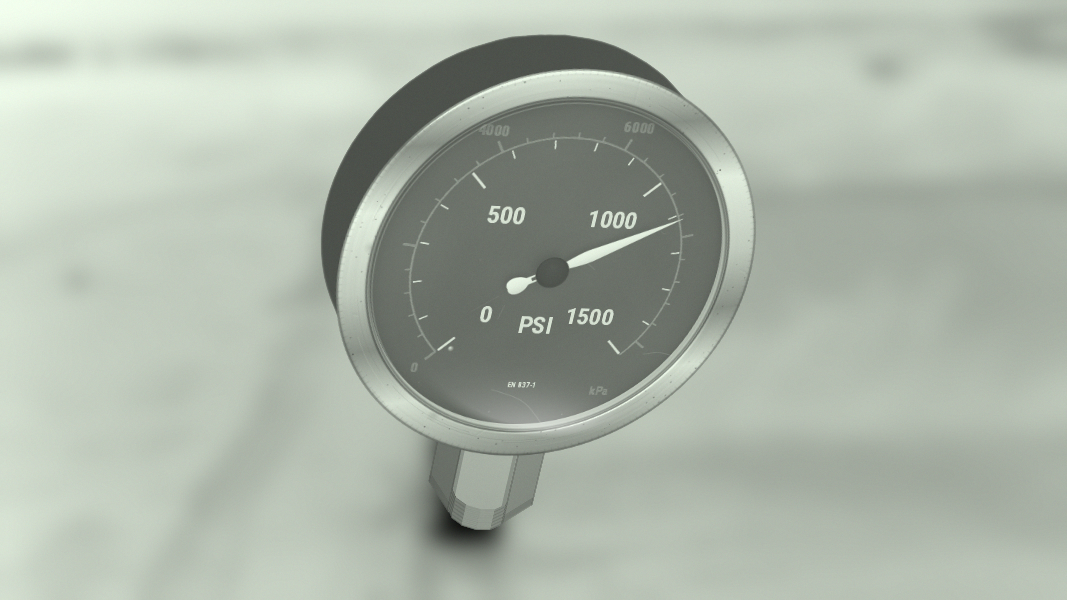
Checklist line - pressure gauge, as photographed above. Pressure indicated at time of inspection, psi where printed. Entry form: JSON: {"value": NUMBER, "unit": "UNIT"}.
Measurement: {"value": 1100, "unit": "psi"}
